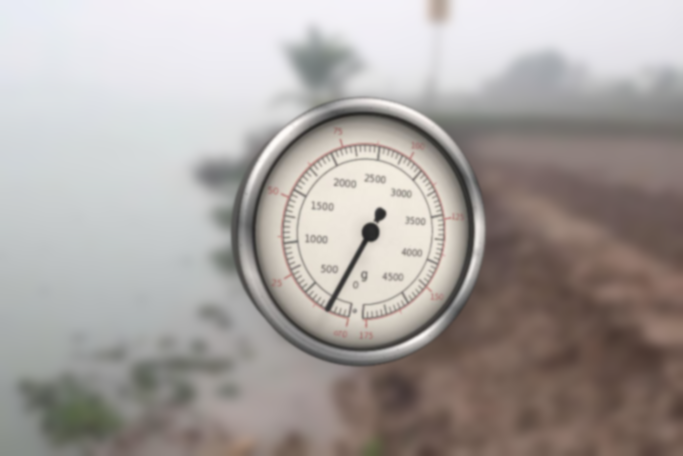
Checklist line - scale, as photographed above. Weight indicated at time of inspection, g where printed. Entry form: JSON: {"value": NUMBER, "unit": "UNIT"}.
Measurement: {"value": 250, "unit": "g"}
